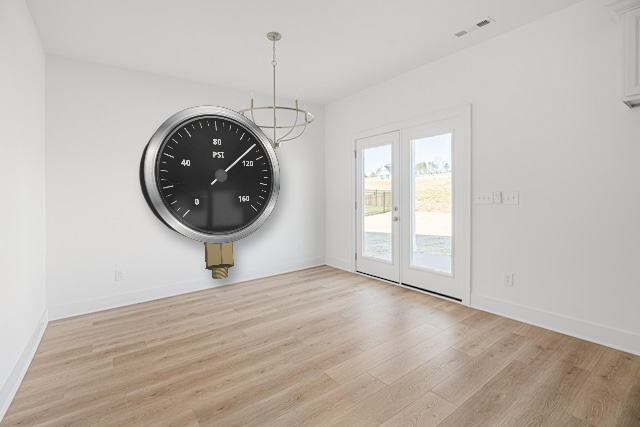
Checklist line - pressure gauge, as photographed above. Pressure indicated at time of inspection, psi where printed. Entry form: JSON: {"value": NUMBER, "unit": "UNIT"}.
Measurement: {"value": 110, "unit": "psi"}
